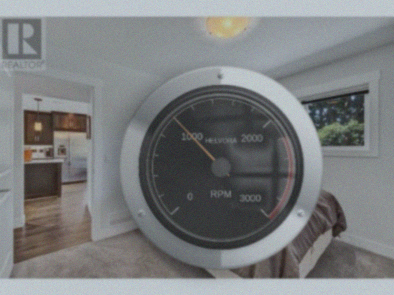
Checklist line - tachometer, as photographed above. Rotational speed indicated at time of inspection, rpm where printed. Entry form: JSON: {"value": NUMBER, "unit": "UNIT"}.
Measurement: {"value": 1000, "unit": "rpm"}
